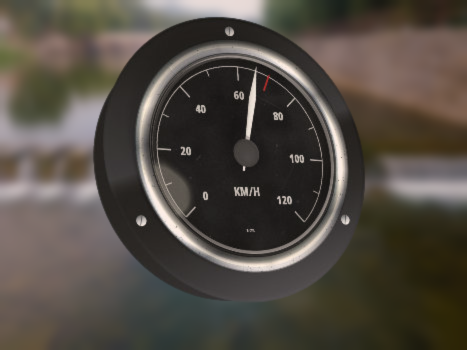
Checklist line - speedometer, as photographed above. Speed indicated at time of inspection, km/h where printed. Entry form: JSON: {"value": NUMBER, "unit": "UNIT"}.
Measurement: {"value": 65, "unit": "km/h"}
